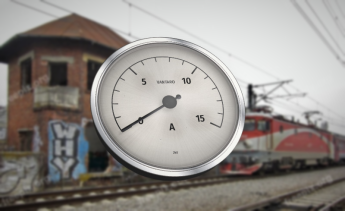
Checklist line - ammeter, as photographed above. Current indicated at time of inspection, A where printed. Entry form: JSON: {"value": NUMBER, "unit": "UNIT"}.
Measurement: {"value": 0, "unit": "A"}
